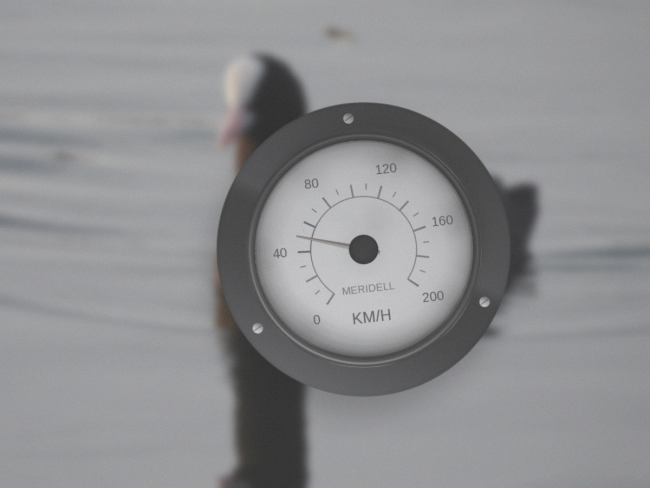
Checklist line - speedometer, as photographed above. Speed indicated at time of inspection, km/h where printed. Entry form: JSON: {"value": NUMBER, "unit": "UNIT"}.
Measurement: {"value": 50, "unit": "km/h"}
